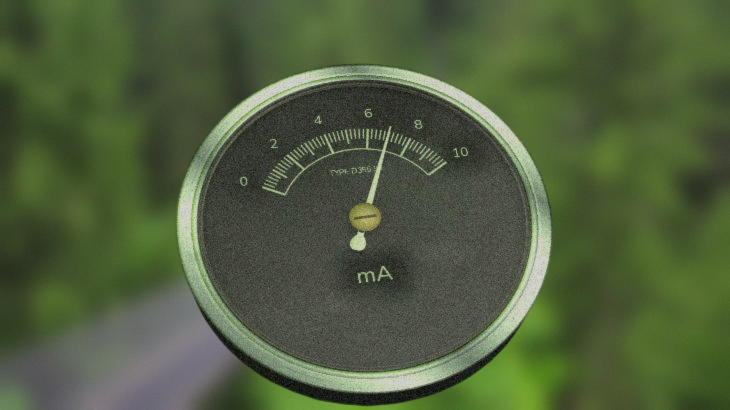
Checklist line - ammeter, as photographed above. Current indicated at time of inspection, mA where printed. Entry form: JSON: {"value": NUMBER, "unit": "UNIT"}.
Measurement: {"value": 7, "unit": "mA"}
